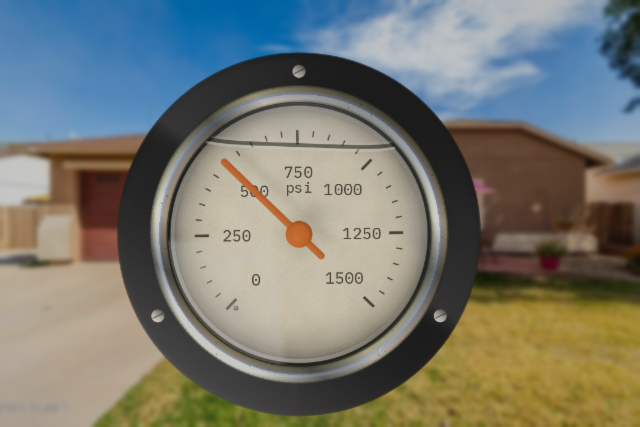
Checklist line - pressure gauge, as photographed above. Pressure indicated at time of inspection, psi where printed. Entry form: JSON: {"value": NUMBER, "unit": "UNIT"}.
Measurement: {"value": 500, "unit": "psi"}
